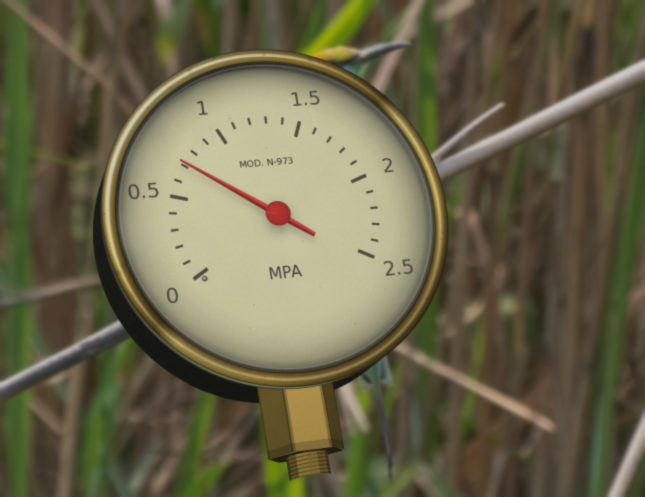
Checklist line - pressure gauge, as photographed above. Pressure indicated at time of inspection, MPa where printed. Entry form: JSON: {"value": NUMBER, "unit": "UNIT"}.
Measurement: {"value": 0.7, "unit": "MPa"}
